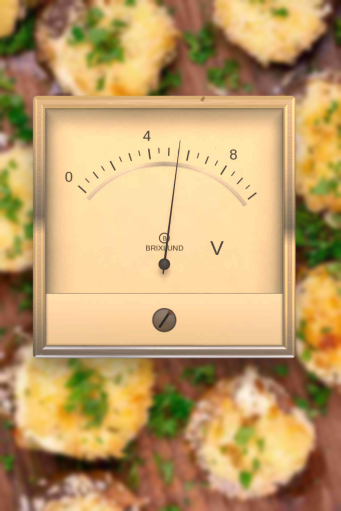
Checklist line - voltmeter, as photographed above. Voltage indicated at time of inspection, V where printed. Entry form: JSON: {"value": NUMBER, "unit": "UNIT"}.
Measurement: {"value": 5.5, "unit": "V"}
